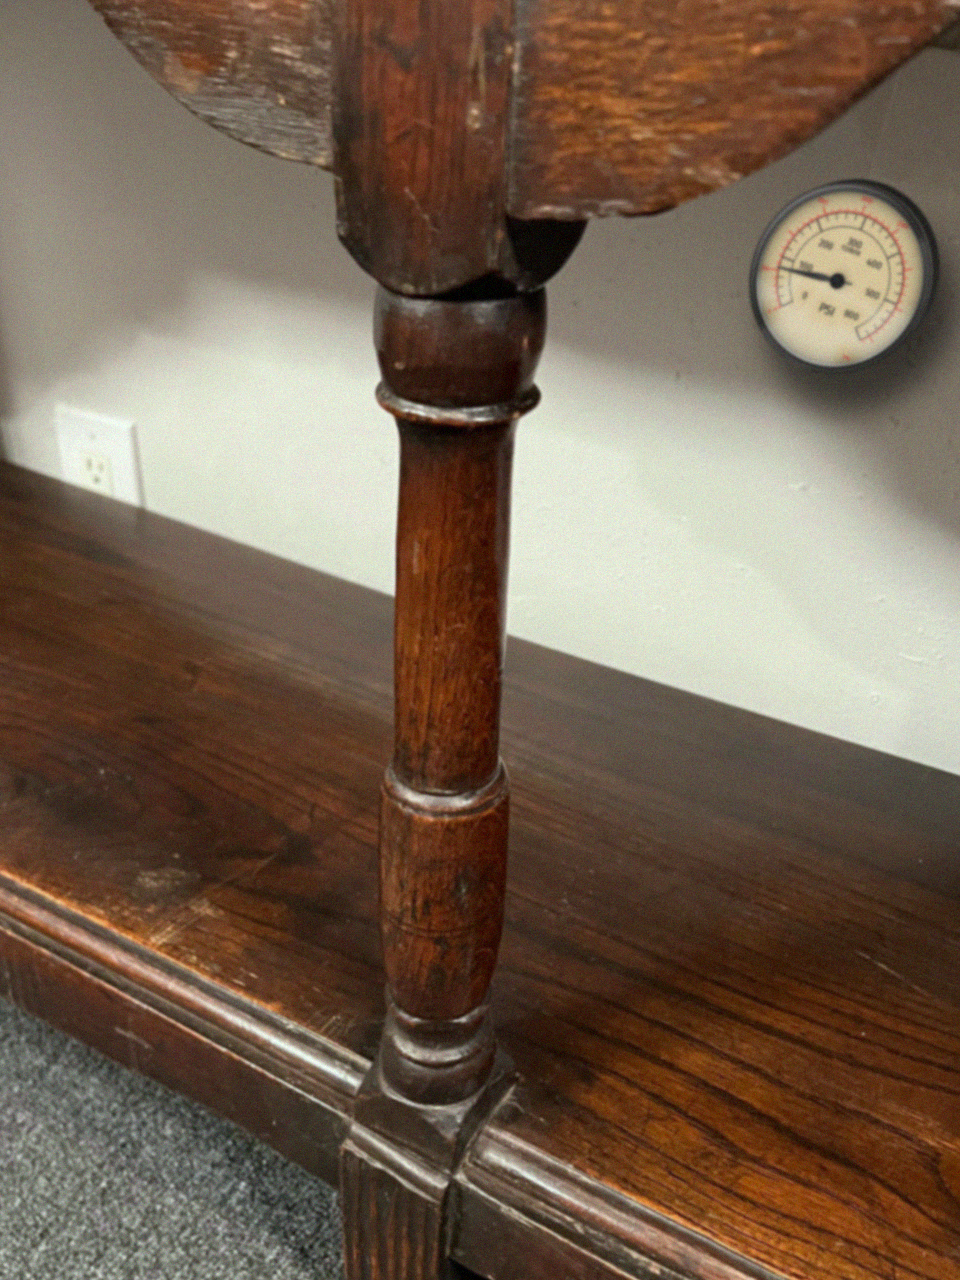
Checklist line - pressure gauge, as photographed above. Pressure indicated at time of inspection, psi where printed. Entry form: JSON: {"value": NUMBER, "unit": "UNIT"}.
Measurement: {"value": 80, "unit": "psi"}
